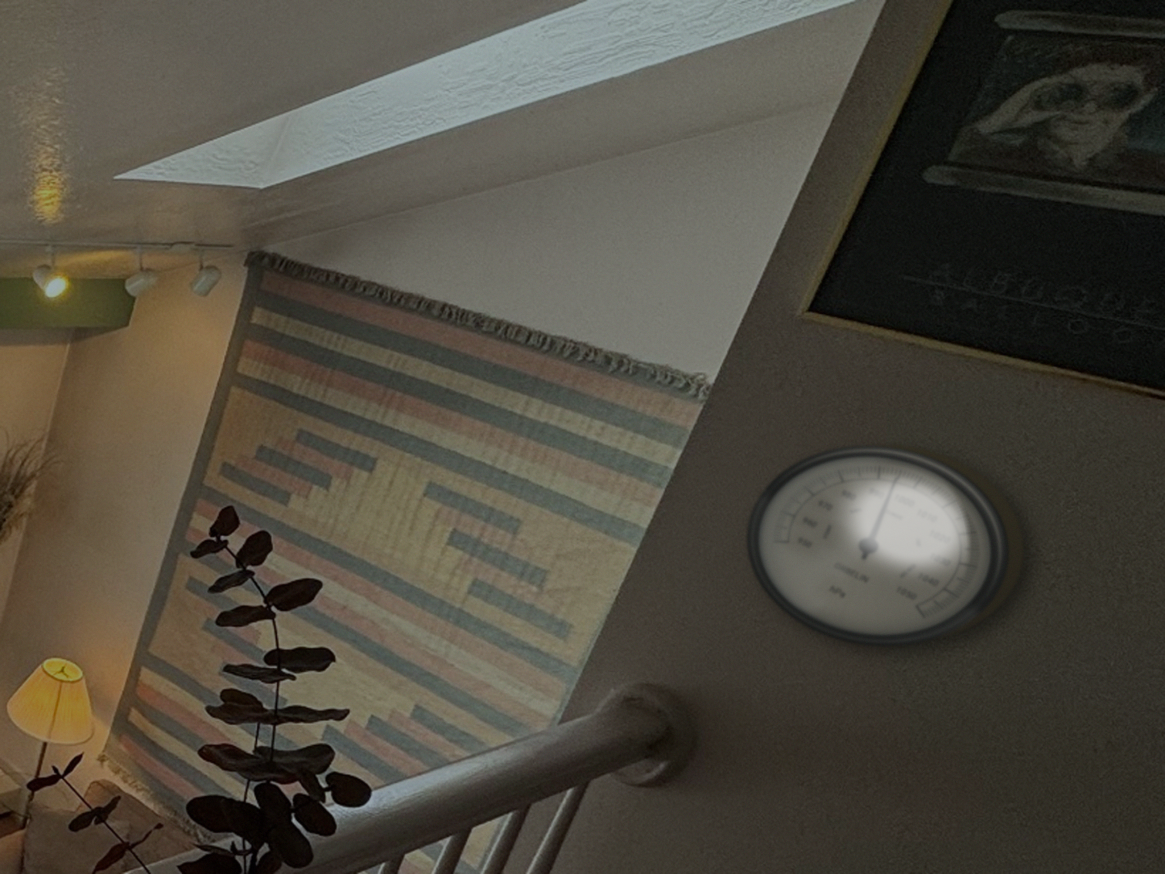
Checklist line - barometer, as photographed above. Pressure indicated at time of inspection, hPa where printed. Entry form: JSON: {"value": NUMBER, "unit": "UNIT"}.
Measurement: {"value": 995, "unit": "hPa"}
